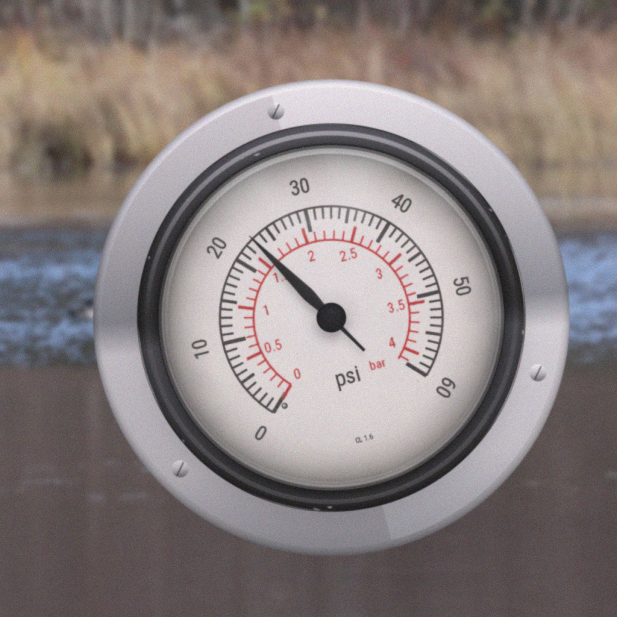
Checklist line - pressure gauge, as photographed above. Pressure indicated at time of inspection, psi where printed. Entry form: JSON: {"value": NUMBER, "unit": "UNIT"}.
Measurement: {"value": 23, "unit": "psi"}
